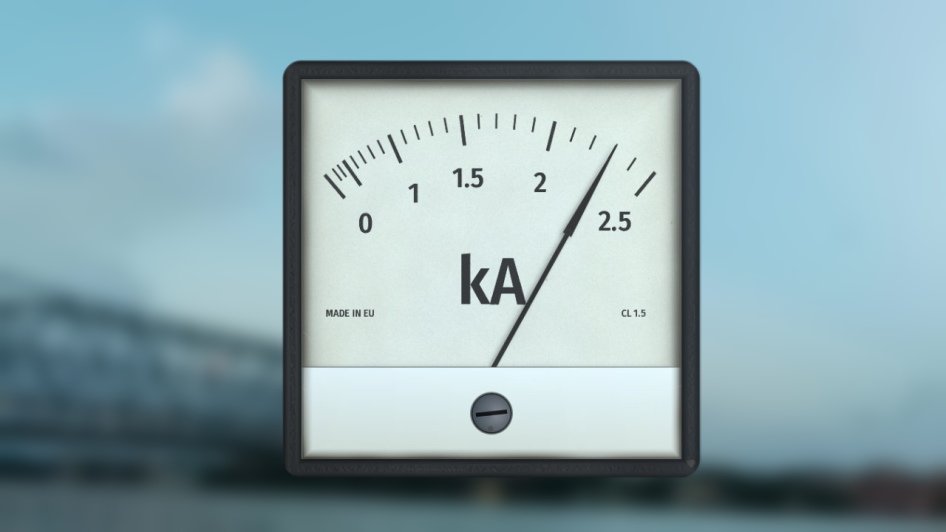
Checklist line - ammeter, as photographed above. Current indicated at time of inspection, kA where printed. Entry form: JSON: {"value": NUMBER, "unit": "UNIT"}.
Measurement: {"value": 2.3, "unit": "kA"}
